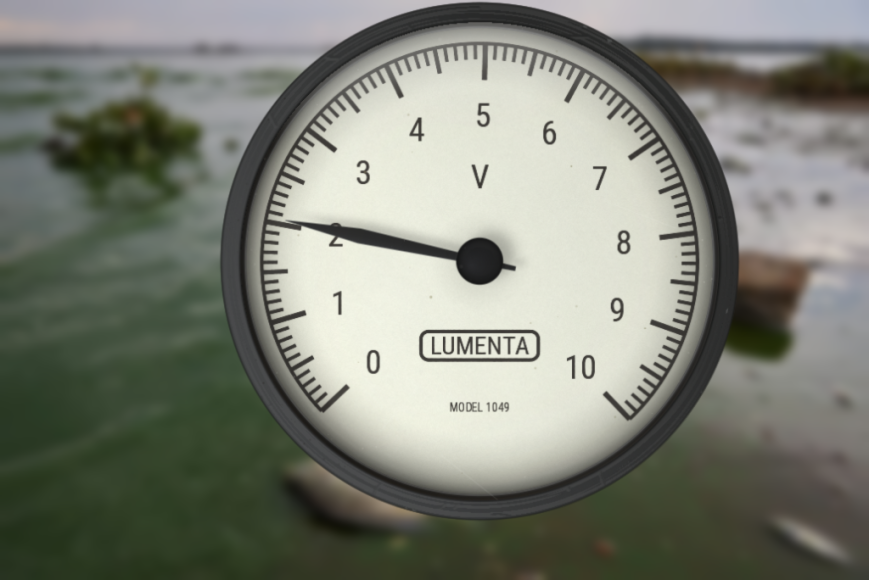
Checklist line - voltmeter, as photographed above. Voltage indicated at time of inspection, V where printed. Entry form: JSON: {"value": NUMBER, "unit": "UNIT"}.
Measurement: {"value": 2.05, "unit": "V"}
